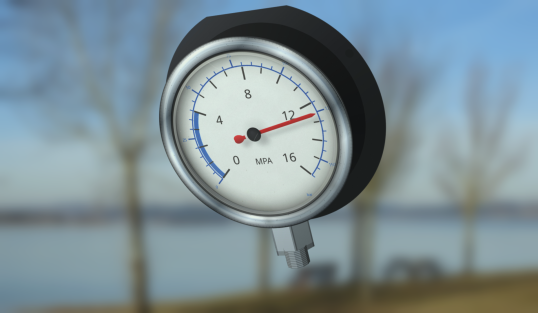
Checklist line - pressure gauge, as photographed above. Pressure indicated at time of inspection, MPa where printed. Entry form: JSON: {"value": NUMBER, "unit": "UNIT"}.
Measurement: {"value": 12.5, "unit": "MPa"}
